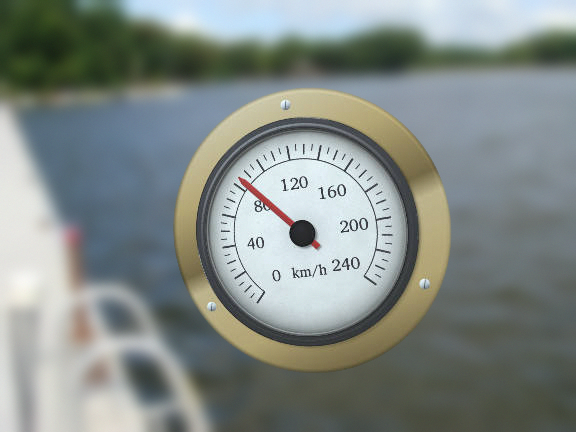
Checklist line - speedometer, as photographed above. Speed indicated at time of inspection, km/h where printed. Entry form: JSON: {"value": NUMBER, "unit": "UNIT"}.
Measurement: {"value": 85, "unit": "km/h"}
